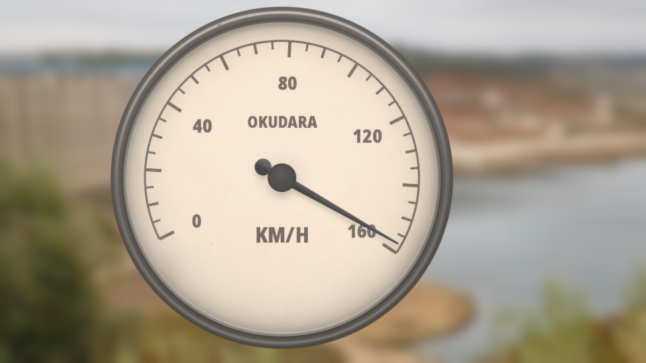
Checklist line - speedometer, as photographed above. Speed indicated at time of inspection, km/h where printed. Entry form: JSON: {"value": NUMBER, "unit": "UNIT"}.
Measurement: {"value": 157.5, "unit": "km/h"}
